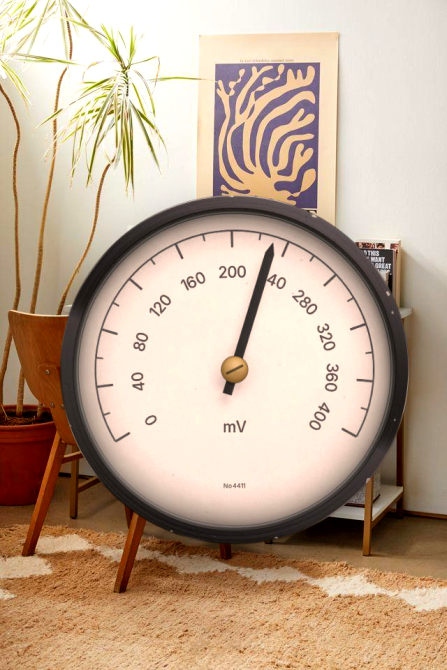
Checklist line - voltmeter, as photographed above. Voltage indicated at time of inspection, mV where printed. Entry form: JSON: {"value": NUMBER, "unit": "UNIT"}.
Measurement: {"value": 230, "unit": "mV"}
